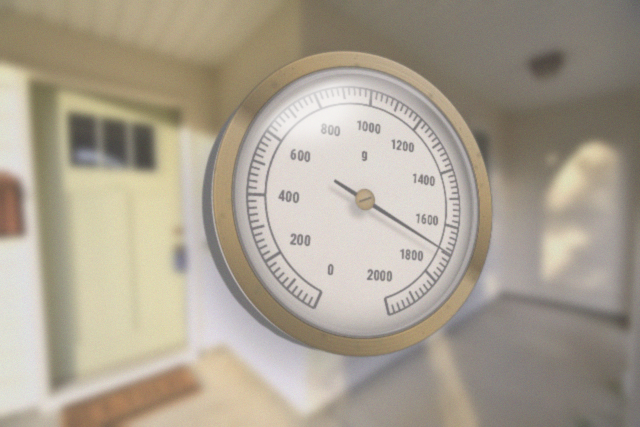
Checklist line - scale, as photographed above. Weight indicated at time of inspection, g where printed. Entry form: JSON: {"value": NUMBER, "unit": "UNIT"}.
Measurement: {"value": 1700, "unit": "g"}
